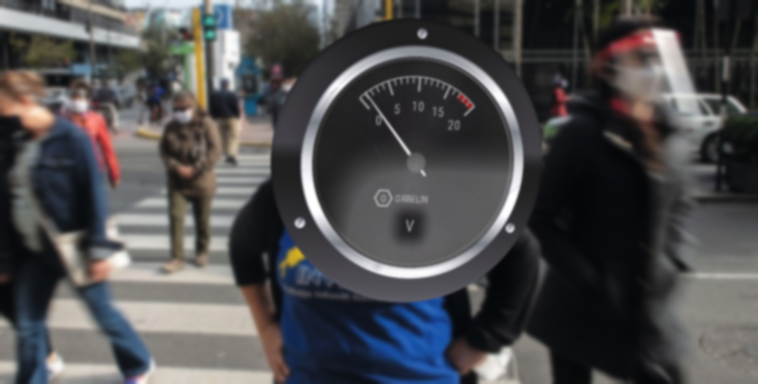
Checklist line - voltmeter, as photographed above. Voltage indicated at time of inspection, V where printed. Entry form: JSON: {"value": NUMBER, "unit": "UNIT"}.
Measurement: {"value": 1, "unit": "V"}
